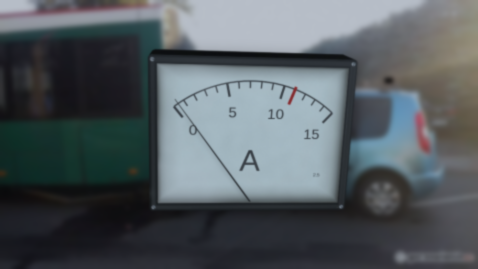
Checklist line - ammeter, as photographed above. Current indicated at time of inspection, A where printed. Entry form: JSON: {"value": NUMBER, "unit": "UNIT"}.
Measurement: {"value": 0.5, "unit": "A"}
